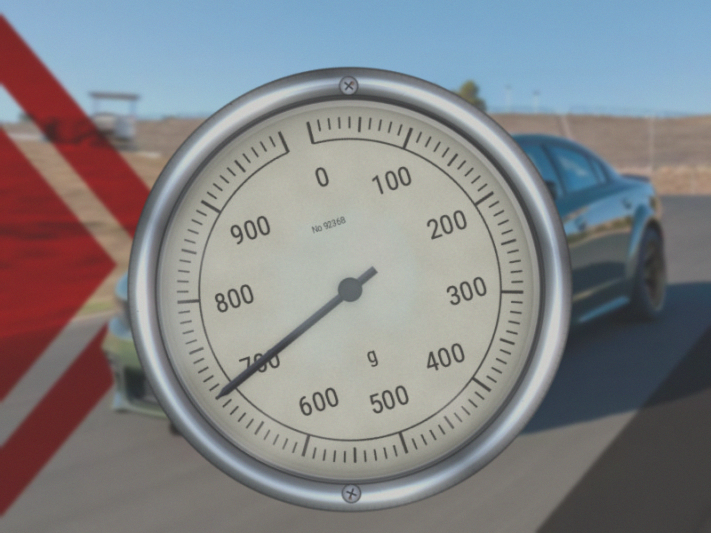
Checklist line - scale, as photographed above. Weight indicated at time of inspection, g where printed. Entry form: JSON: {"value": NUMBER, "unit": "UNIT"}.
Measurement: {"value": 700, "unit": "g"}
